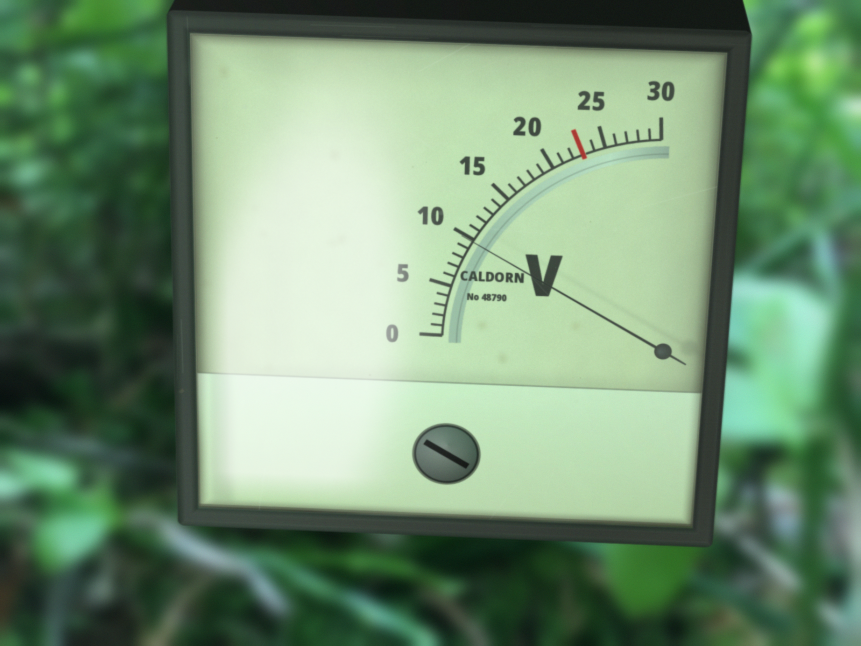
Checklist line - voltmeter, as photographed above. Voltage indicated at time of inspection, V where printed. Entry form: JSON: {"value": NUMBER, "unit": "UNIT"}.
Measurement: {"value": 10, "unit": "V"}
